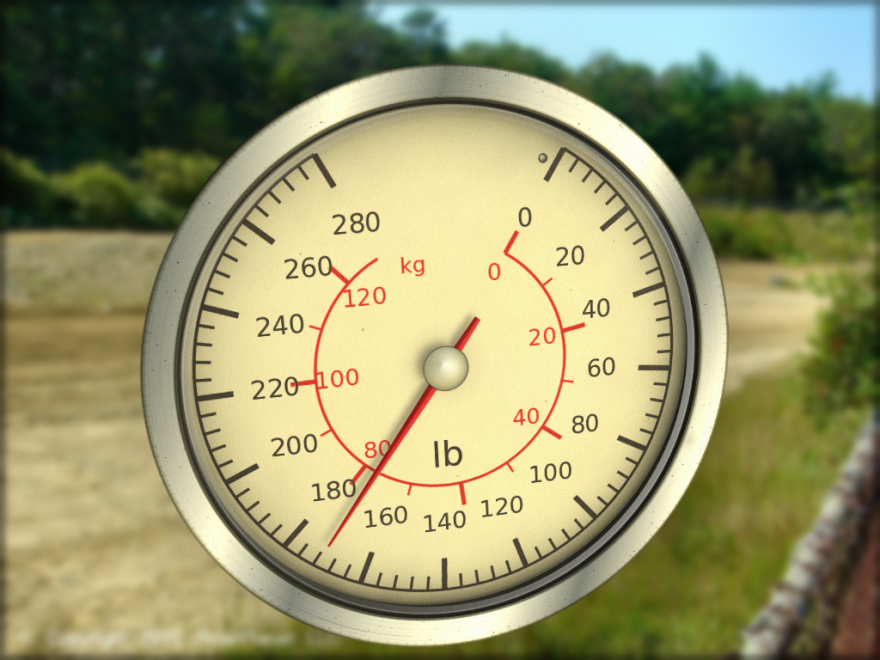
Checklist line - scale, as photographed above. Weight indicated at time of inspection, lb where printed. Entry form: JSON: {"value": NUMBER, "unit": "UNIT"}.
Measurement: {"value": 172, "unit": "lb"}
